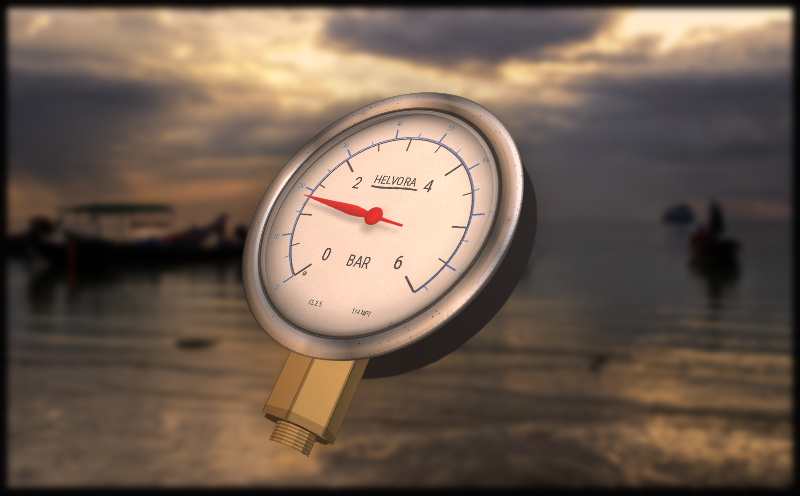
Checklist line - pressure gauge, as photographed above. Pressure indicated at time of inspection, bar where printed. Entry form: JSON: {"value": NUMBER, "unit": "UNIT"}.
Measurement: {"value": 1.25, "unit": "bar"}
